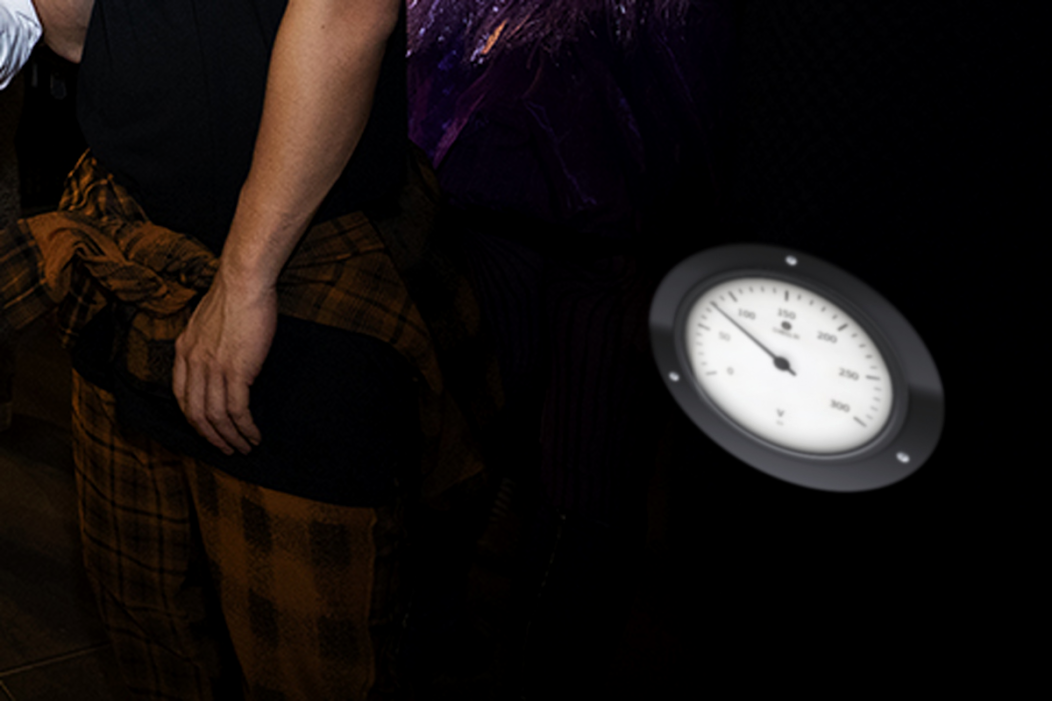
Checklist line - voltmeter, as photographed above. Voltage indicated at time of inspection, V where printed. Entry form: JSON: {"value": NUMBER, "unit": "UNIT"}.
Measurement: {"value": 80, "unit": "V"}
